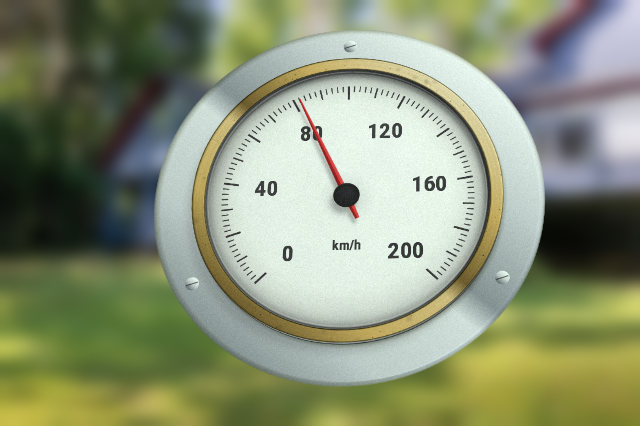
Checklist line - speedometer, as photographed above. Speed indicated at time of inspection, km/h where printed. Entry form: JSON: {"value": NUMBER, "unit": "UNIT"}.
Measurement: {"value": 82, "unit": "km/h"}
